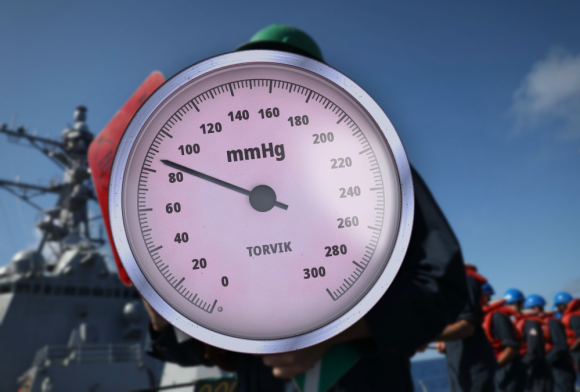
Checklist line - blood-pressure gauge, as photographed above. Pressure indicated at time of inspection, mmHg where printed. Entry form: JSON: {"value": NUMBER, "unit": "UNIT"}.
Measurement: {"value": 86, "unit": "mmHg"}
